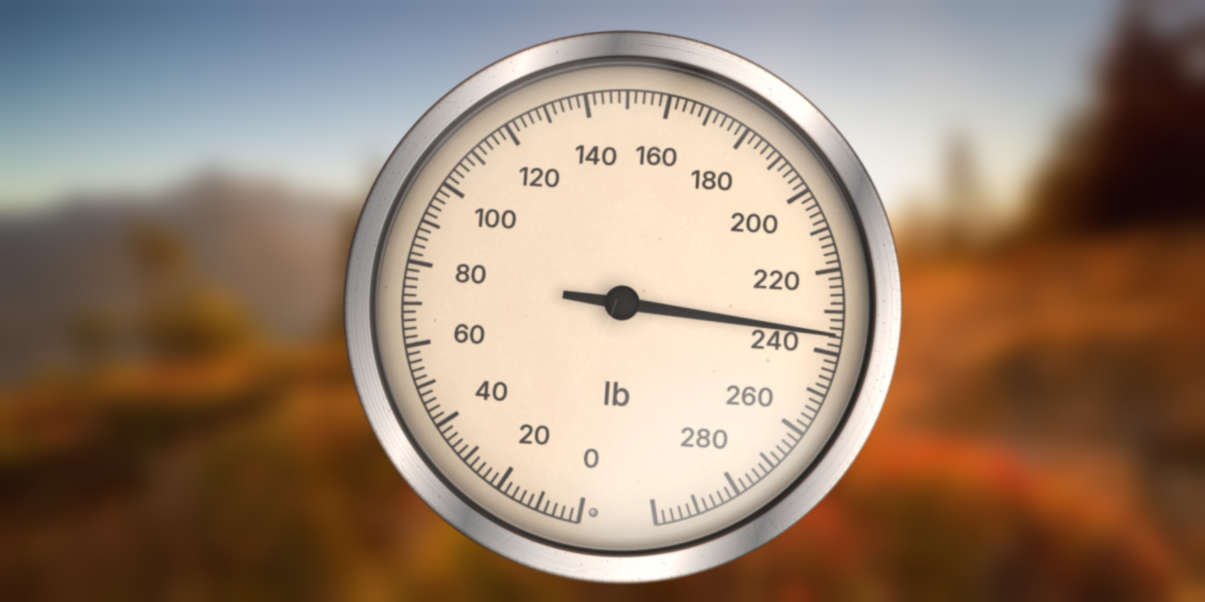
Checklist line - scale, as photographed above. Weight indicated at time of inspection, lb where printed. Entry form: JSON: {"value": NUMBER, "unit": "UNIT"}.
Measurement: {"value": 236, "unit": "lb"}
